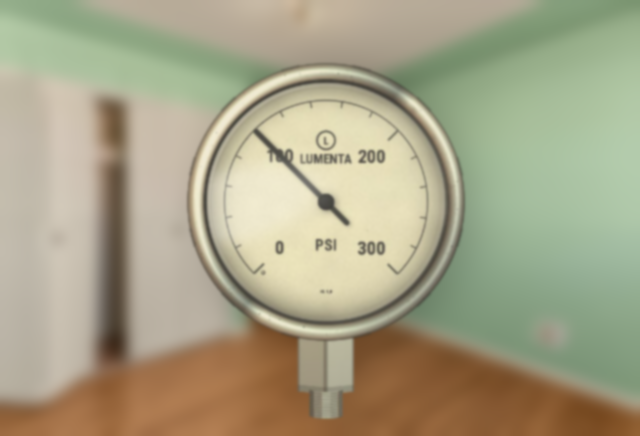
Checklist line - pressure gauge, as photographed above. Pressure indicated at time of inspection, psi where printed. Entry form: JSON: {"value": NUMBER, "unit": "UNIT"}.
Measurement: {"value": 100, "unit": "psi"}
